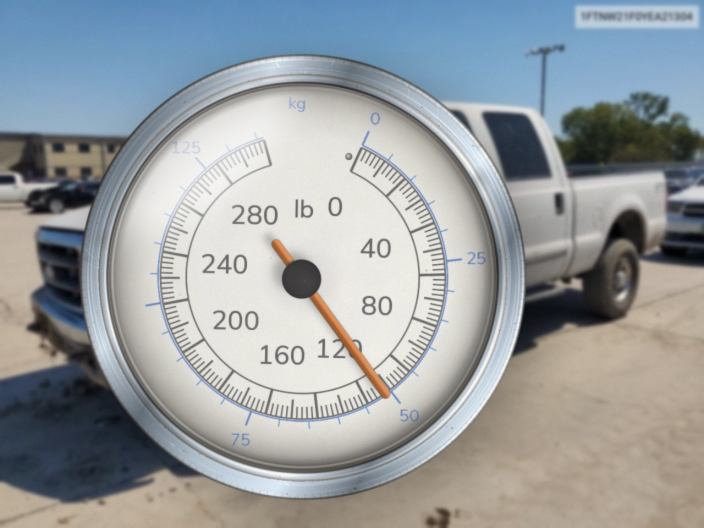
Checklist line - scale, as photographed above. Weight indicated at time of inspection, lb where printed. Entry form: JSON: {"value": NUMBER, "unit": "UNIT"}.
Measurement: {"value": 112, "unit": "lb"}
